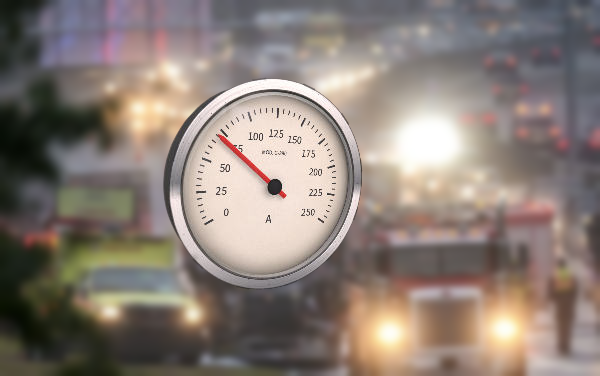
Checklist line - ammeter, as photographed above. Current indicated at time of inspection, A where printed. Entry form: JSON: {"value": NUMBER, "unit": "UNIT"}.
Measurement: {"value": 70, "unit": "A"}
